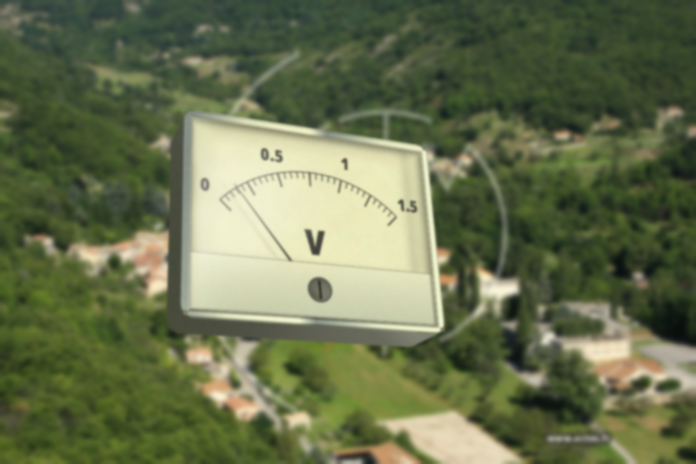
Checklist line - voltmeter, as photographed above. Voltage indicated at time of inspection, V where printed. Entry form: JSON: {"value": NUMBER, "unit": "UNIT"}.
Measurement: {"value": 0.15, "unit": "V"}
